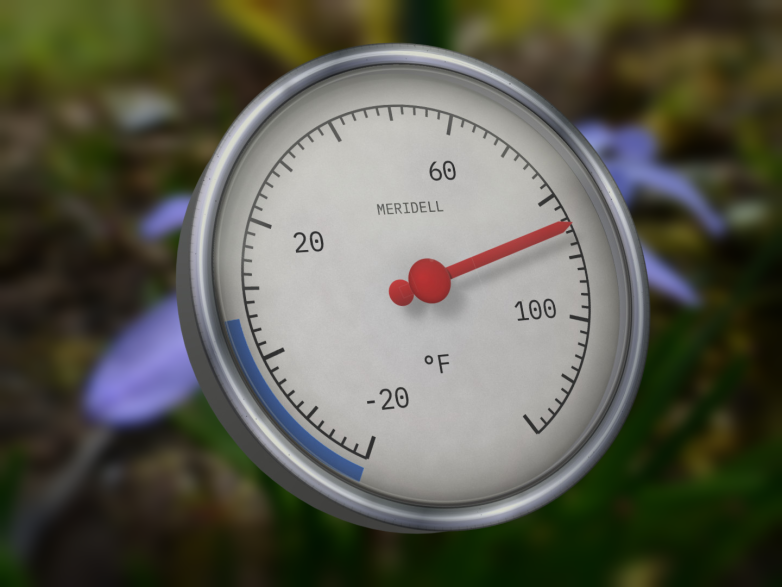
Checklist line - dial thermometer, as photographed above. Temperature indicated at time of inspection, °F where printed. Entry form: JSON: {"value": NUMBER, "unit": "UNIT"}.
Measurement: {"value": 85, "unit": "°F"}
